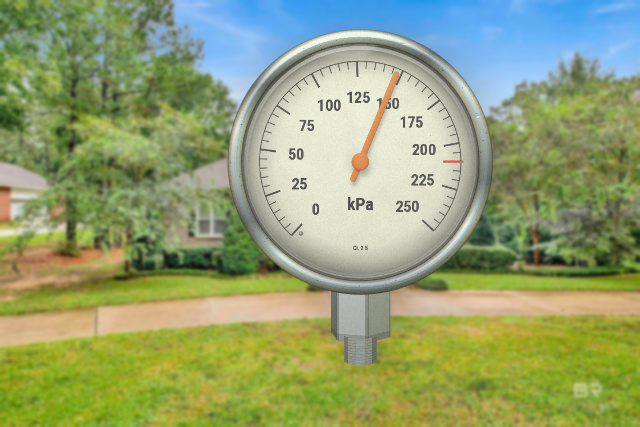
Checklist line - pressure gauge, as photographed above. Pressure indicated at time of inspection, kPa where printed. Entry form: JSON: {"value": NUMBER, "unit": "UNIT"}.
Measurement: {"value": 147.5, "unit": "kPa"}
